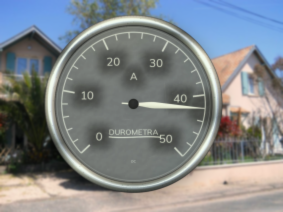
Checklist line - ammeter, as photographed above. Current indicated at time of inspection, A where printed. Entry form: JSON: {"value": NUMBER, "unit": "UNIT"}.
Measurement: {"value": 42, "unit": "A"}
